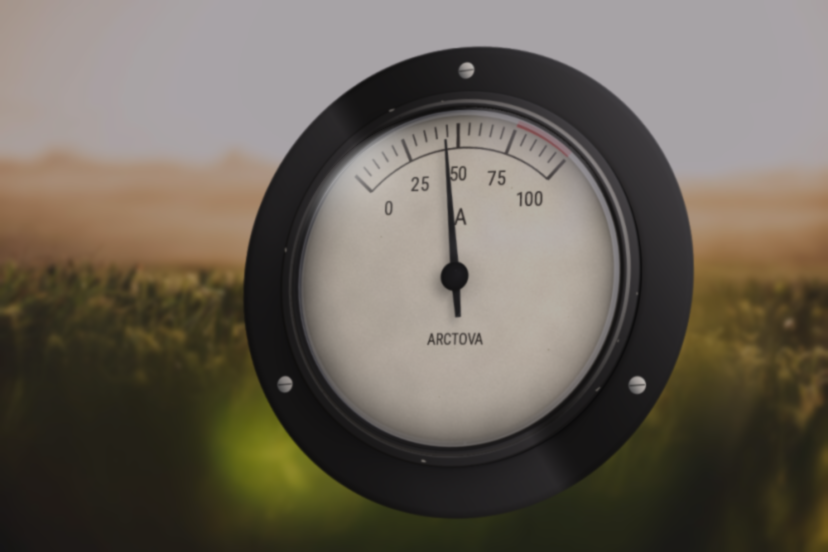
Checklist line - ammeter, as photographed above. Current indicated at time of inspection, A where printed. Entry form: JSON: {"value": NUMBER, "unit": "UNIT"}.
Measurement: {"value": 45, "unit": "A"}
